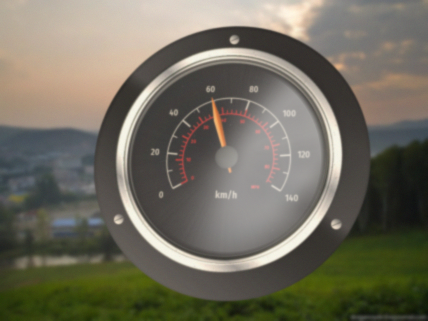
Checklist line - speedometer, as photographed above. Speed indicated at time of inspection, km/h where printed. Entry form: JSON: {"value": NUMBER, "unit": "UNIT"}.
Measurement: {"value": 60, "unit": "km/h"}
